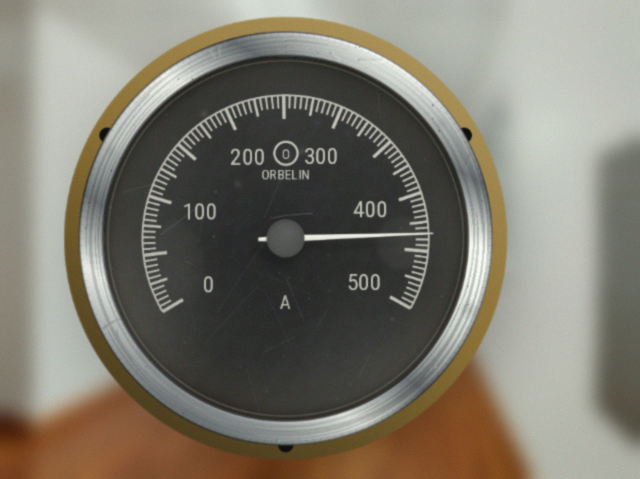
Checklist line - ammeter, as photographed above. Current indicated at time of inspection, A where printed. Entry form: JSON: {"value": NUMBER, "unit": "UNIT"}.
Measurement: {"value": 435, "unit": "A"}
